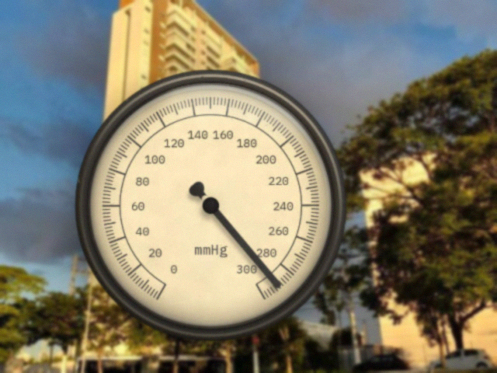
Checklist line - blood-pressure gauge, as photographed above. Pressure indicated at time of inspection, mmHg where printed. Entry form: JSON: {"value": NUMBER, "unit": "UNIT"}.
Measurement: {"value": 290, "unit": "mmHg"}
